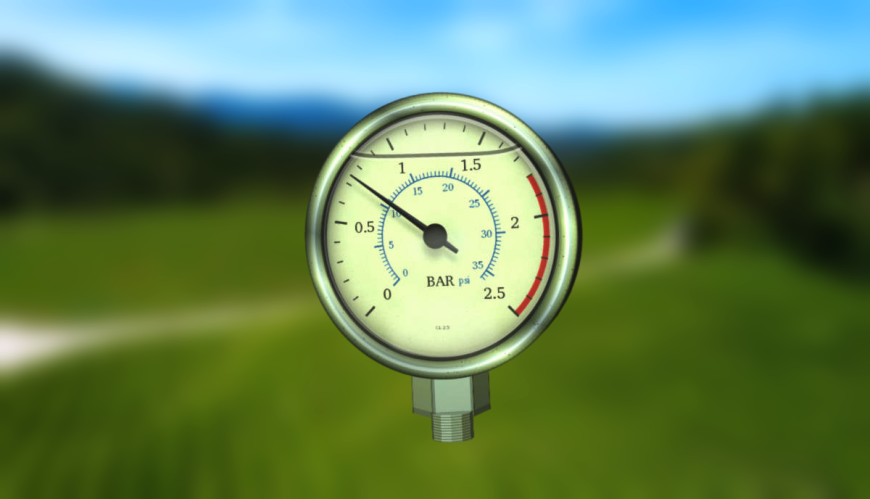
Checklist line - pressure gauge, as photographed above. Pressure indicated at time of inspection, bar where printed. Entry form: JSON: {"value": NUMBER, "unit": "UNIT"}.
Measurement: {"value": 0.75, "unit": "bar"}
